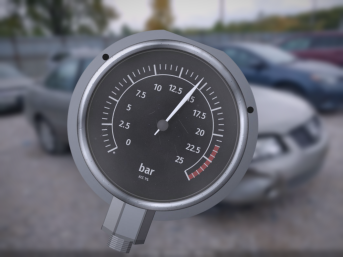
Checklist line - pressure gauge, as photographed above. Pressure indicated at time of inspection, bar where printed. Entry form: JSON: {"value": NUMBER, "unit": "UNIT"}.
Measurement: {"value": 14.5, "unit": "bar"}
